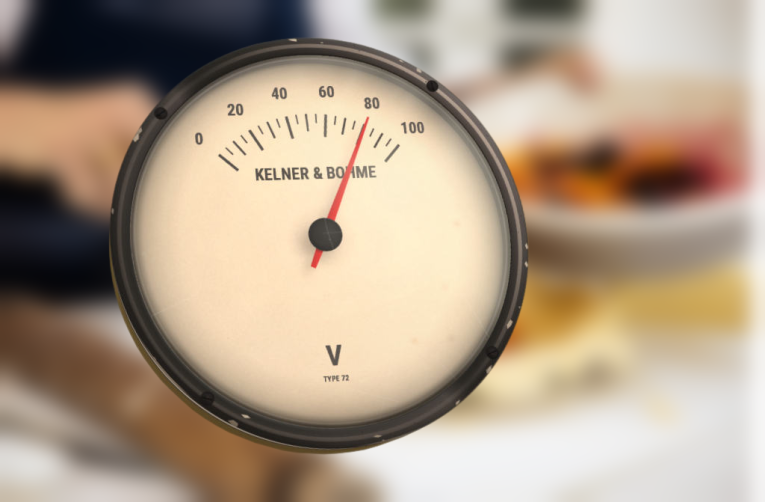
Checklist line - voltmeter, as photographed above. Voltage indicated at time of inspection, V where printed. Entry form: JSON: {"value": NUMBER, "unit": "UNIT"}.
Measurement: {"value": 80, "unit": "V"}
